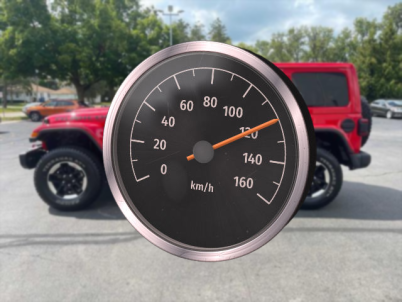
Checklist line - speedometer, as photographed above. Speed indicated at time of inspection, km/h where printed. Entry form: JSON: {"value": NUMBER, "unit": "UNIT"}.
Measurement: {"value": 120, "unit": "km/h"}
